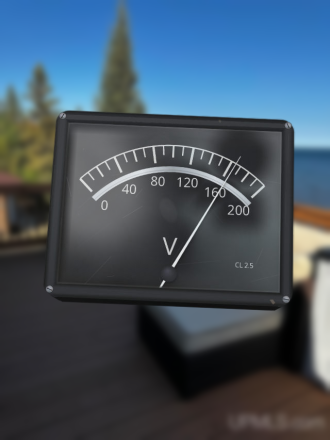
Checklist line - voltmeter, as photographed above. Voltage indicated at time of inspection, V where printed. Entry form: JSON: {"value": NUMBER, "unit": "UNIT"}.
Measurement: {"value": 165, "unit": "V"}
